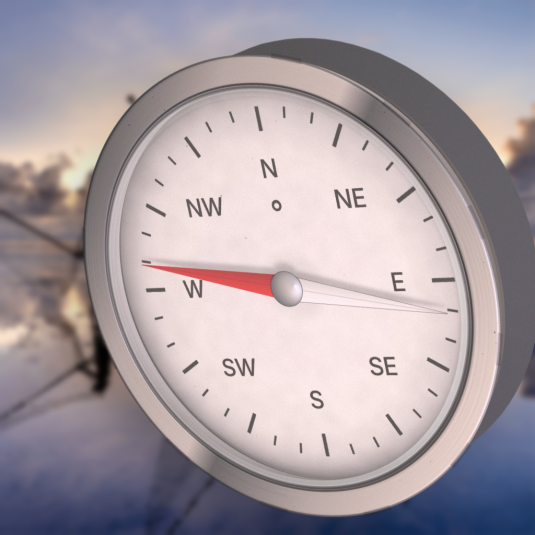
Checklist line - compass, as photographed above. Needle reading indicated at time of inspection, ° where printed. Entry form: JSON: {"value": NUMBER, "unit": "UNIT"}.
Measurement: {"value": 280, "unit": "°"}
